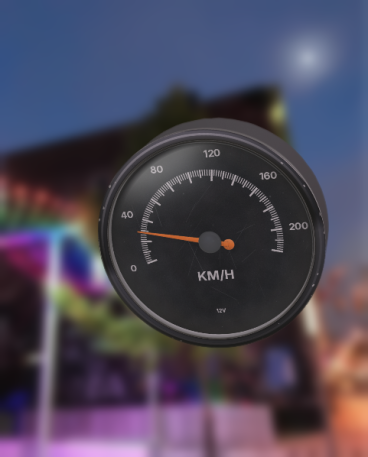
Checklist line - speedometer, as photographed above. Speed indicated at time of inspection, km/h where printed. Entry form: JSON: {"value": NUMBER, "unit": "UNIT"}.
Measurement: {"value": 30, "unit": "km/h"}
